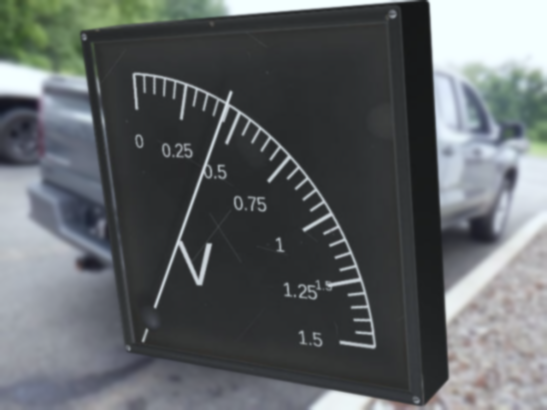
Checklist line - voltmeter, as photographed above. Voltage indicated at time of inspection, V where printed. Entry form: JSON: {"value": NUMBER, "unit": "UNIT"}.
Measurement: {"value": 0.45, "unit": "V"}
